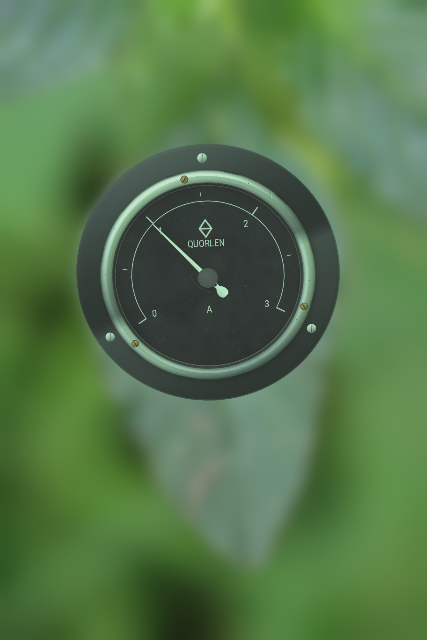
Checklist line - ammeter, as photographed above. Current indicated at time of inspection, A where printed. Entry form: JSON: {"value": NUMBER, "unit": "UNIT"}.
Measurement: {"value": 1, "unit": "A"}
